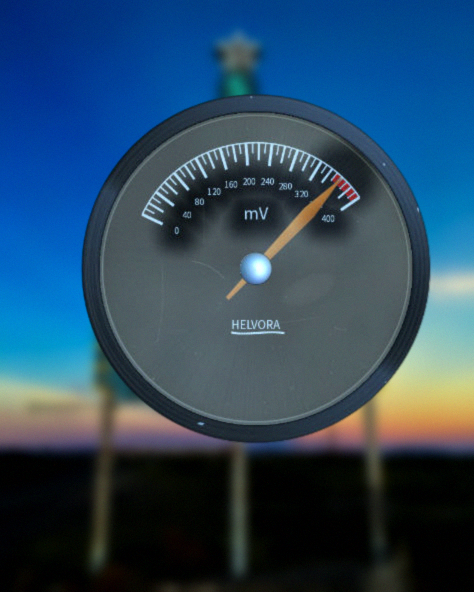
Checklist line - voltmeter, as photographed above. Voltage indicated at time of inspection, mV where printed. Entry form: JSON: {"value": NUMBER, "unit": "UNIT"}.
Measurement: {"value": 360, "unit": "mV"}
